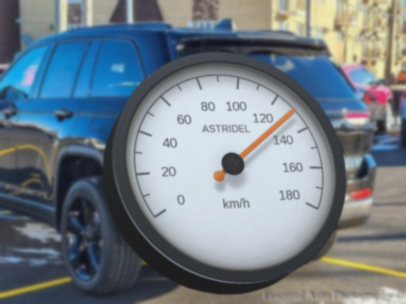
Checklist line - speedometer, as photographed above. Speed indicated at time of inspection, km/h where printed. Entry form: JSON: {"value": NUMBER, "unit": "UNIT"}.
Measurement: {"value": 130, "unit": "km/h"}
